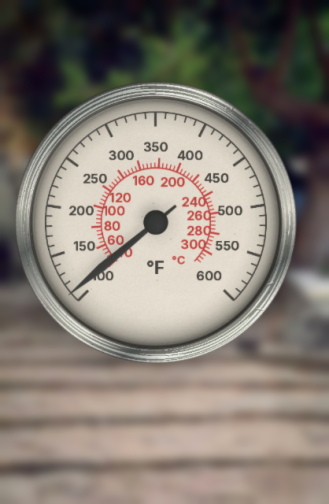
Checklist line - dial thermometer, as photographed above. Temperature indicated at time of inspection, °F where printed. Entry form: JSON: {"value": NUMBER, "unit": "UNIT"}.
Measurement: {"value": 110, "unit": "°F"}
